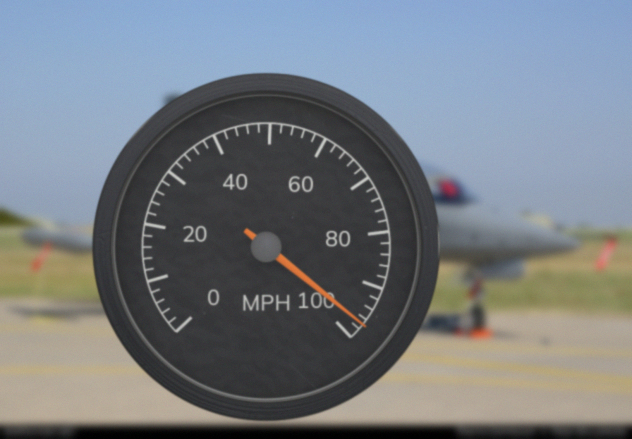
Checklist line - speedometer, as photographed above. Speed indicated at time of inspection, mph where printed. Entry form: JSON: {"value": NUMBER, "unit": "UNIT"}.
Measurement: {"value": 97, "unit": "mph"}
